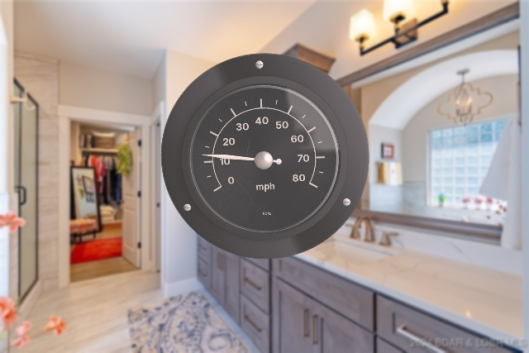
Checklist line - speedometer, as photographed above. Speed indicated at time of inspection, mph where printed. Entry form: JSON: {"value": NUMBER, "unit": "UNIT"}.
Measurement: {"value": 12.5, "unit": "mph"}
